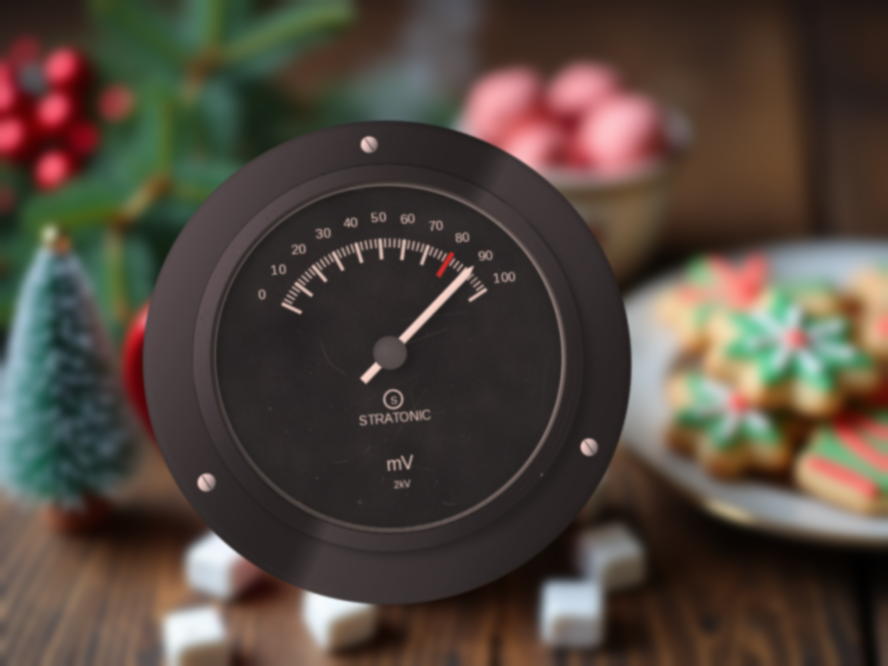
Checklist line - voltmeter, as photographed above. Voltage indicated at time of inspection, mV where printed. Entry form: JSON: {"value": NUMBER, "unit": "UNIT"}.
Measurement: {"value": 90, "unit": "mV"}
